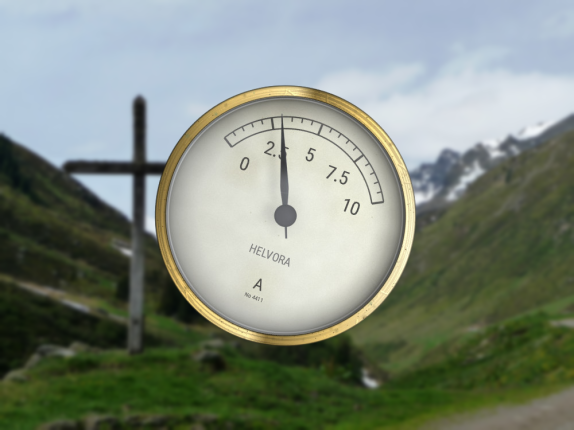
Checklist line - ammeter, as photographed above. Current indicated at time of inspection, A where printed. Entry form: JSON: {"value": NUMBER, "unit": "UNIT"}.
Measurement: {"value": 3, "unit": "A"}
